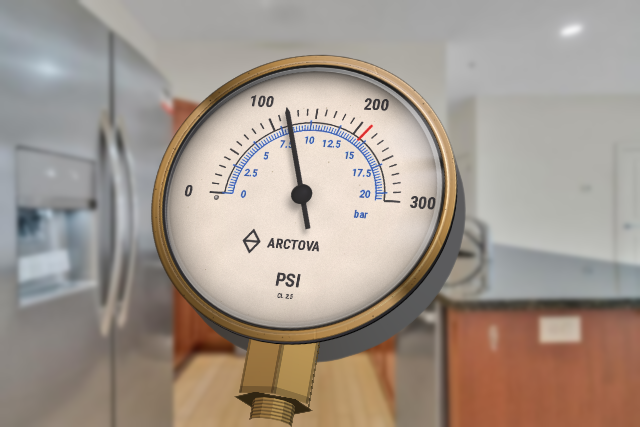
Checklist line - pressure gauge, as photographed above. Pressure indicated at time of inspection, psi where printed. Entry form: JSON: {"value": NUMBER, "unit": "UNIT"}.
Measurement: {"value": 120, "unit": "psi"}
